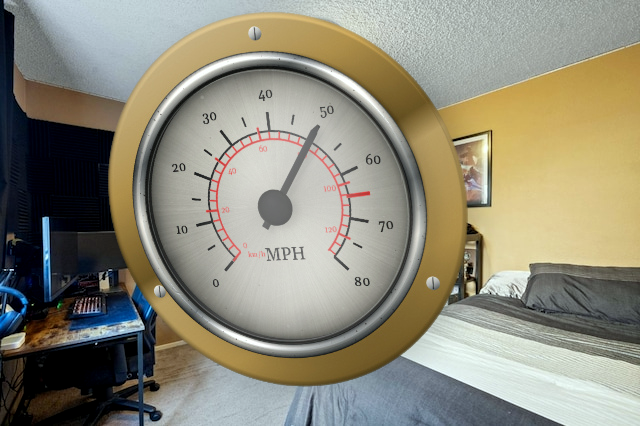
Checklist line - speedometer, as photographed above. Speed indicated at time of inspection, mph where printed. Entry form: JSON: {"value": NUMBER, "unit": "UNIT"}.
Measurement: {"value": 50, "unit": "mph"}
